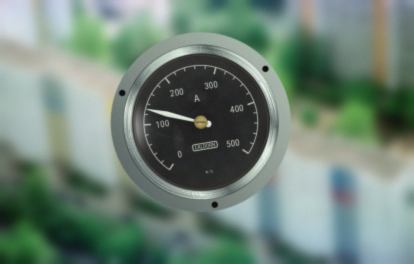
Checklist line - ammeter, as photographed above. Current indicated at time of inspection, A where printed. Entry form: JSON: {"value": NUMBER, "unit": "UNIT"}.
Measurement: {"value": 130, "unit": "A"}
